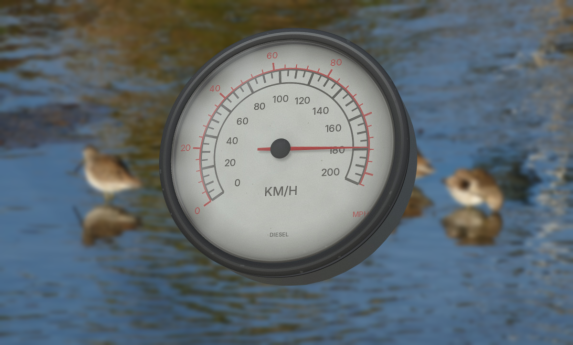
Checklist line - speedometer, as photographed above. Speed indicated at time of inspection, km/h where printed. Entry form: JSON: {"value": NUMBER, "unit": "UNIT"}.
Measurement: {"value": 180, "unit": "km/h"}
